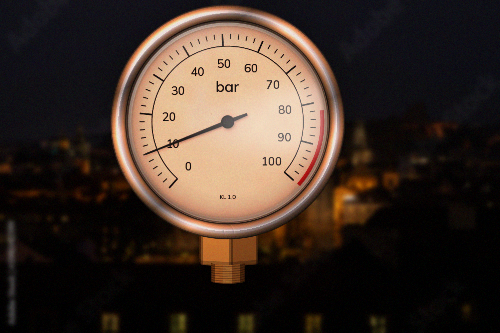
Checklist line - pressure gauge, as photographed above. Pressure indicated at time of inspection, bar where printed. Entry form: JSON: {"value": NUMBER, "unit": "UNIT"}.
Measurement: {"value": 10, "unit": "bar"}
